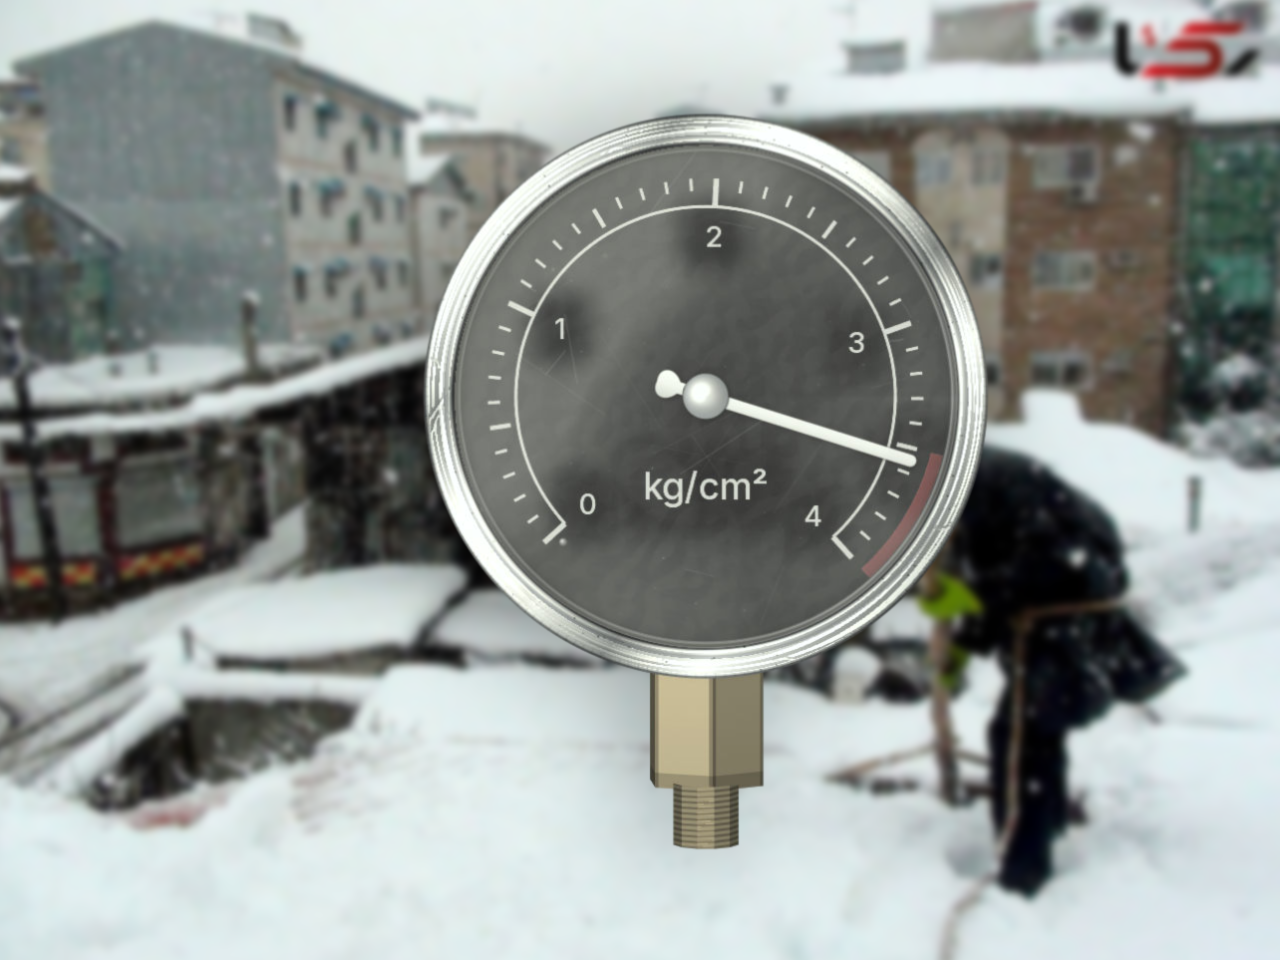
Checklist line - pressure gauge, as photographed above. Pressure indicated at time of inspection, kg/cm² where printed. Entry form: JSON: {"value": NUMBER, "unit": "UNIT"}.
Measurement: {"value": 3.55, "unit": "kg/cm²"}
